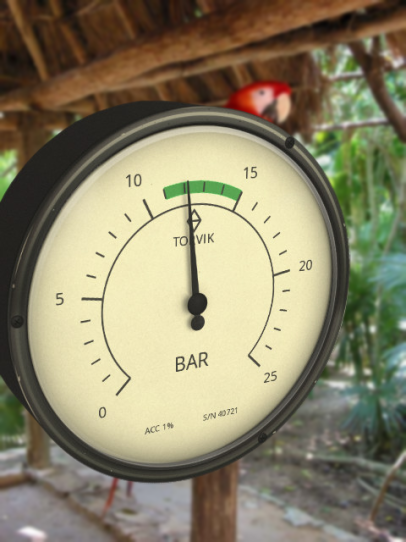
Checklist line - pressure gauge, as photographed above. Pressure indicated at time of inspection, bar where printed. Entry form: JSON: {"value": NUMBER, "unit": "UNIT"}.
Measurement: {"value": 12, "unit": "bar"}
